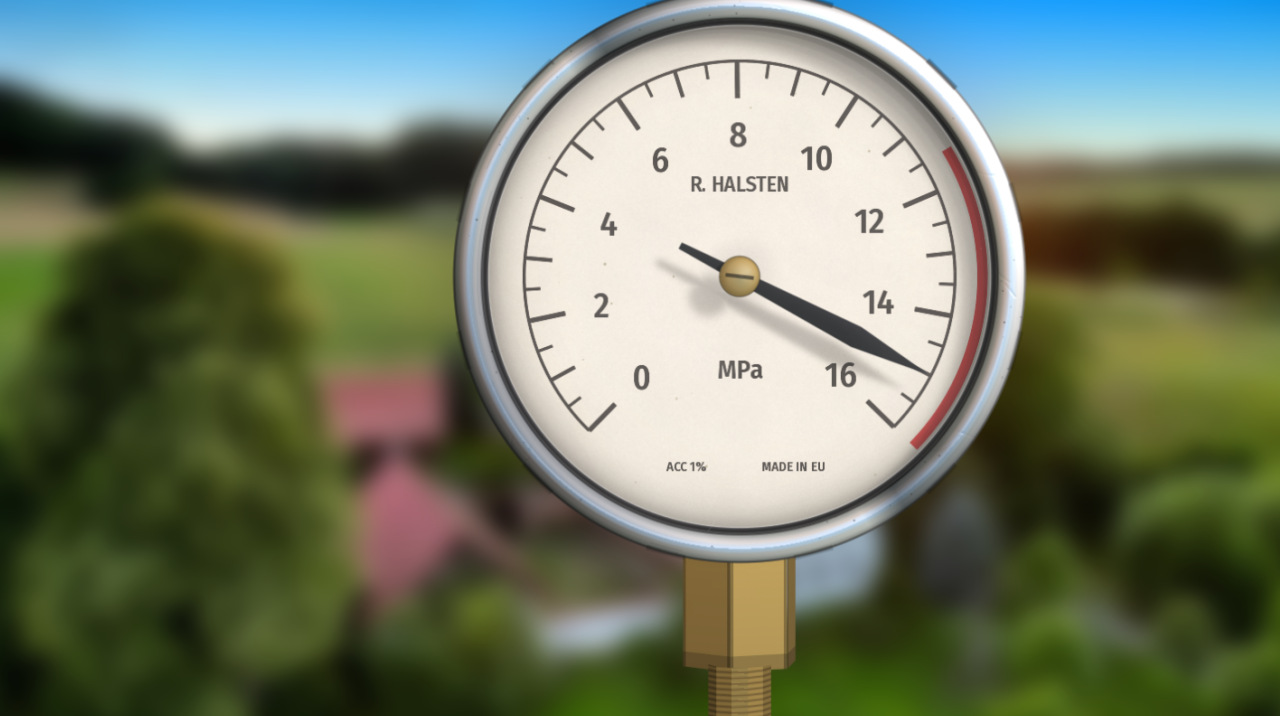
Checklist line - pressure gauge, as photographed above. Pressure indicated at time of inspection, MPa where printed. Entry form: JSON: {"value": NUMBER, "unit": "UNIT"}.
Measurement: {"value": 15, "unit": "MPa"}
